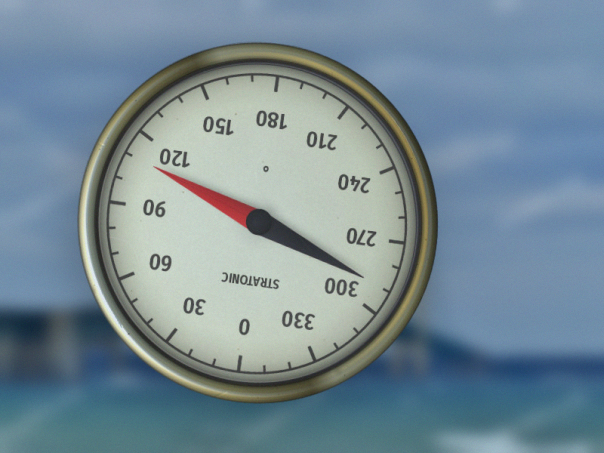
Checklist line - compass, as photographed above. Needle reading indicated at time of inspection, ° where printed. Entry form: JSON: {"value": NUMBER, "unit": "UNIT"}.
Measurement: {"value": 110, "unit": "°"}
